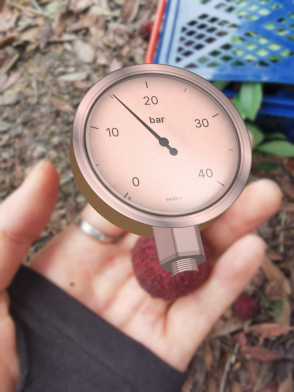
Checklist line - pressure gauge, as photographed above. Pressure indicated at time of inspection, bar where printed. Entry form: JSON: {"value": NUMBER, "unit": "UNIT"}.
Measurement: {"value": 15, "unit": "bar"}
